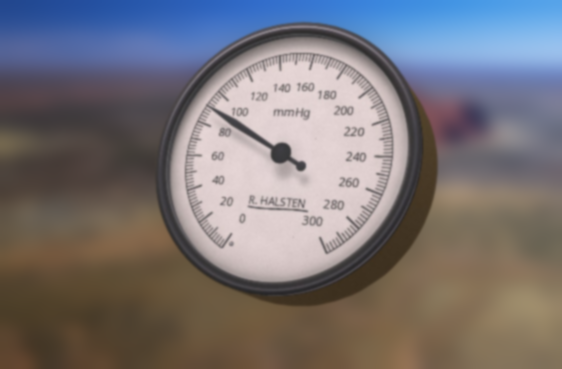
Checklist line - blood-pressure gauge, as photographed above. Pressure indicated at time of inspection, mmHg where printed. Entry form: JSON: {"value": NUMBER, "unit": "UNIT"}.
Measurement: {"value": 90, "unit": "mmHg"}
